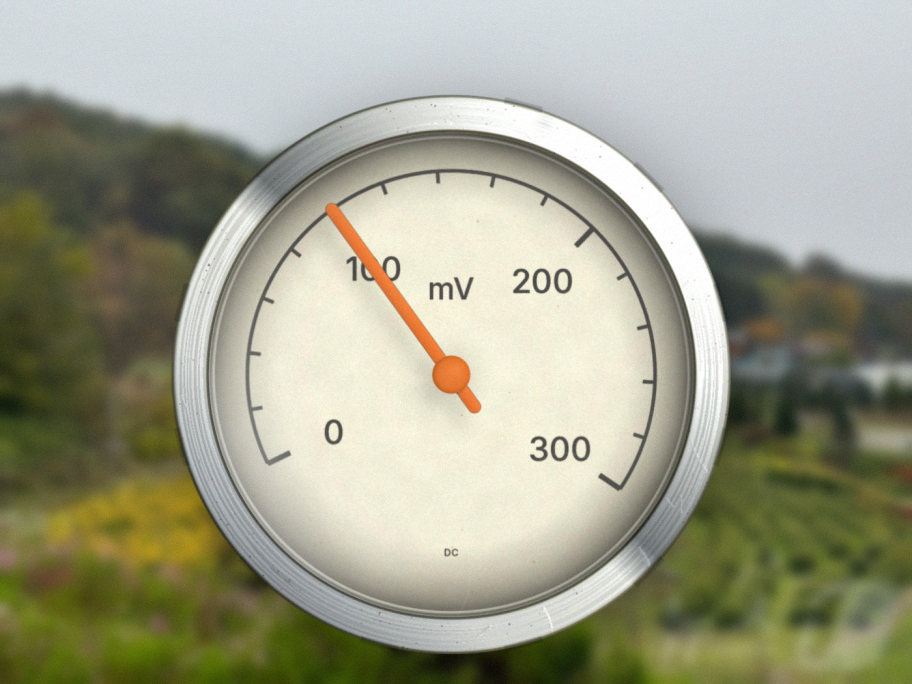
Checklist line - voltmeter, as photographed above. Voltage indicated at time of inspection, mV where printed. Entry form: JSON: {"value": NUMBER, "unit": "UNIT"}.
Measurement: {"value": 100, "unit": "mV"}
